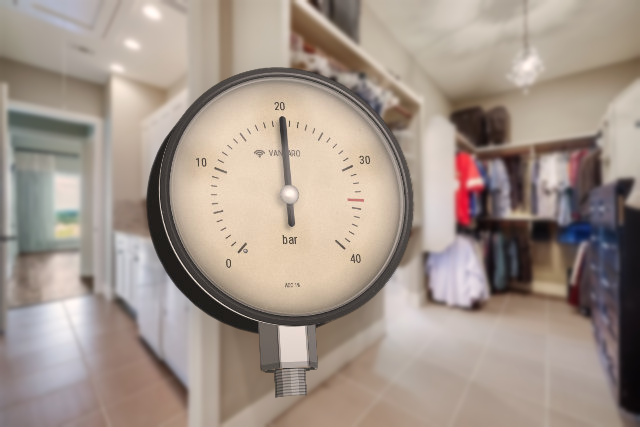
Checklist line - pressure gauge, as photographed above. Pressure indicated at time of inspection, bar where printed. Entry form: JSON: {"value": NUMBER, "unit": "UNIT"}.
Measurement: {"value": 20, "unit": "bar"}
